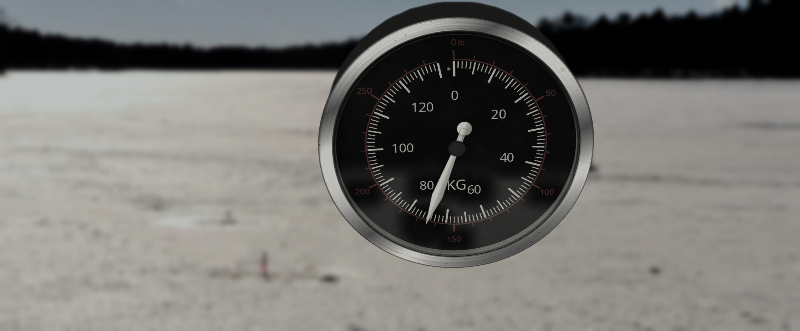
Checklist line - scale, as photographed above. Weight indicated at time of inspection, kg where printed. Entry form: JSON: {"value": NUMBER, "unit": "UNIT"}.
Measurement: {"value": 75, "unit": "kg"}
